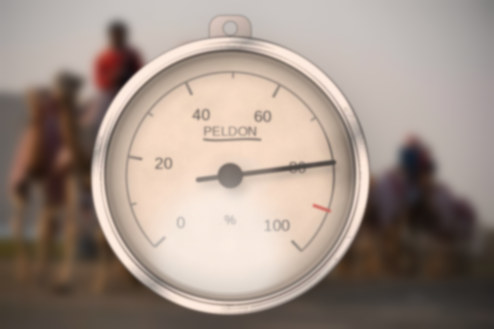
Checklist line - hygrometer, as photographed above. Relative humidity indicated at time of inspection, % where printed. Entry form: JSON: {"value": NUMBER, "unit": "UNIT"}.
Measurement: {"value": 80, "unit": "%"}
